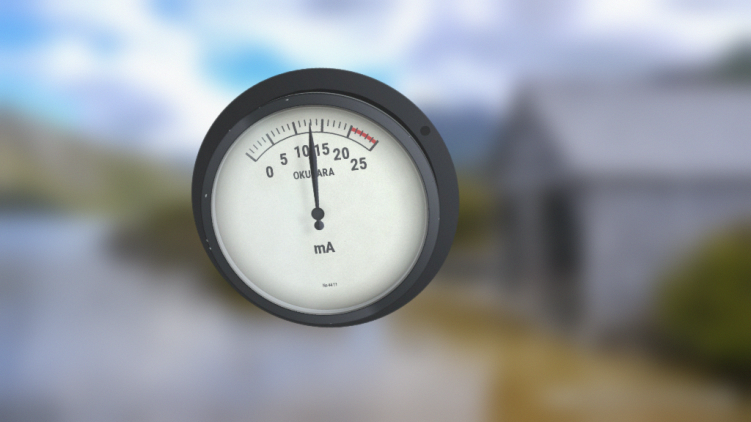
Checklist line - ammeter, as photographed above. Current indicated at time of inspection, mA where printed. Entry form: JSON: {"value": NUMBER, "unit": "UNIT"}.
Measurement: {"value": 13, "unit": "mA"}
